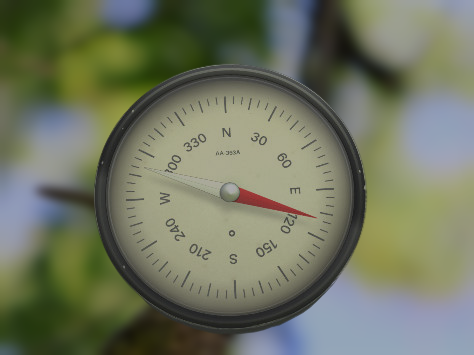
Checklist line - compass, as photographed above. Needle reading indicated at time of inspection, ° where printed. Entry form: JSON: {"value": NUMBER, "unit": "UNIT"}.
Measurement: {"value": 110, "unit": "°"}
